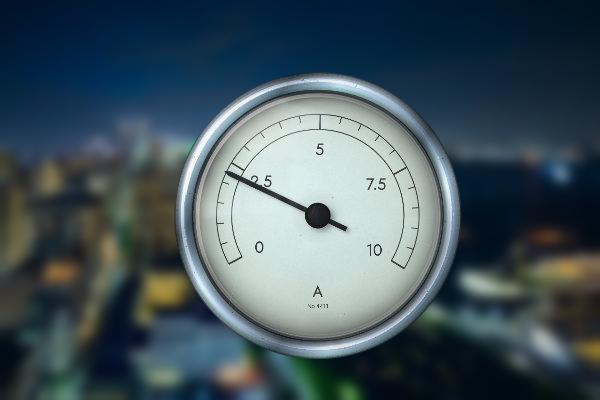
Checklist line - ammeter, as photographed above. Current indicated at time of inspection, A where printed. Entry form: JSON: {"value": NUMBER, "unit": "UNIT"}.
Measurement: {"value": 2.25, "unit": "A"}
